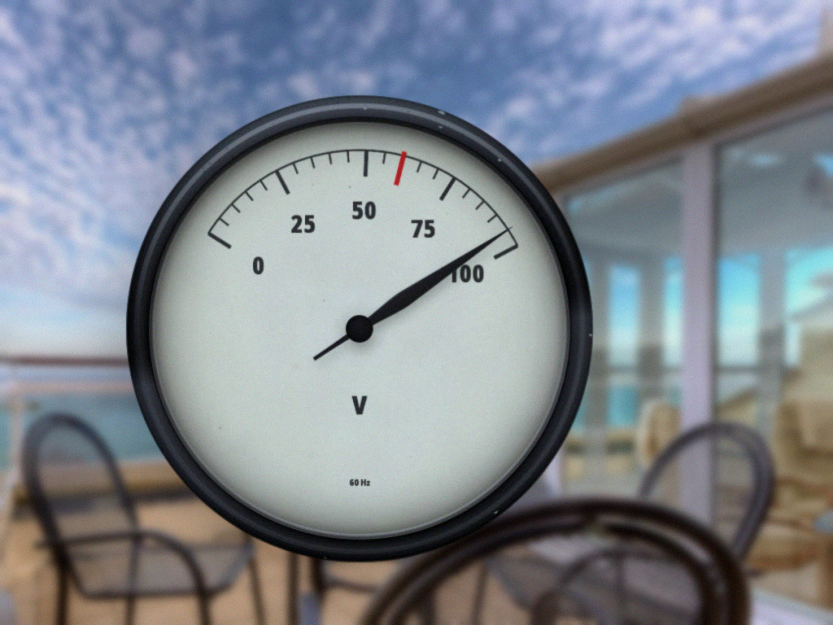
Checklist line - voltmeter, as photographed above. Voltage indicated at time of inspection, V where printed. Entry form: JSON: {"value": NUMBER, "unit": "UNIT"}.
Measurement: {"value": 95, "unit": "V"}
